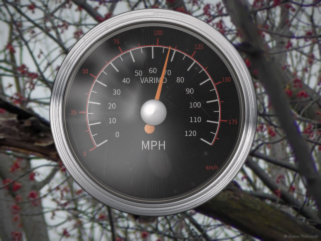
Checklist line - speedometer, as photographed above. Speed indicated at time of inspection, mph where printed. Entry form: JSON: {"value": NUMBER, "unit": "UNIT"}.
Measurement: {"value": 67.5, "unit": "mph"}
